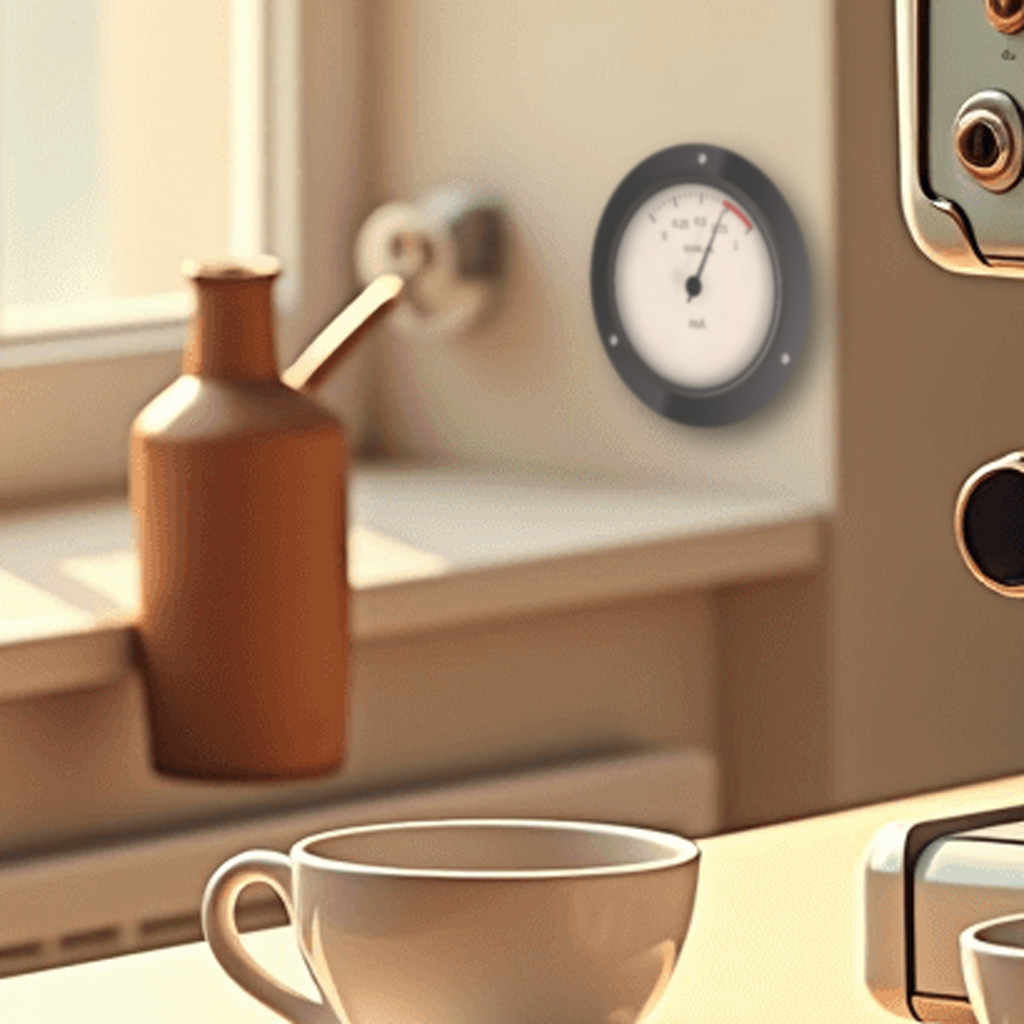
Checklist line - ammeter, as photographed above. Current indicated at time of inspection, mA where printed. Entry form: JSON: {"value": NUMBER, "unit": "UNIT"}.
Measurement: {"value": 0.75, "unit": "mA"}
